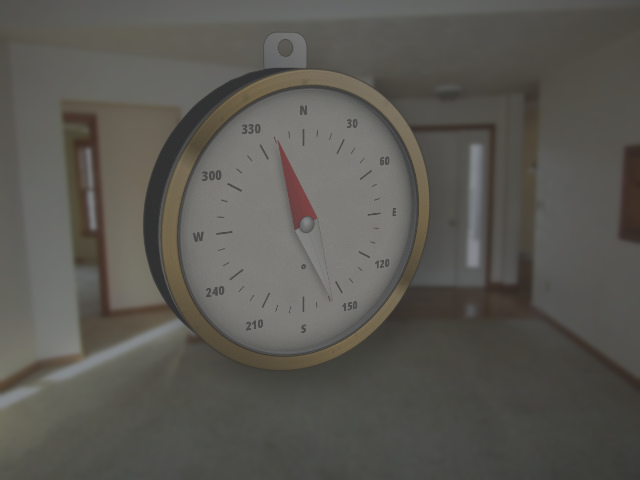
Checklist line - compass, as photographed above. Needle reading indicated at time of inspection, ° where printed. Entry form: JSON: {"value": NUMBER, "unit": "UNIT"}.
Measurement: {"value": 340, "unit": "°"}
